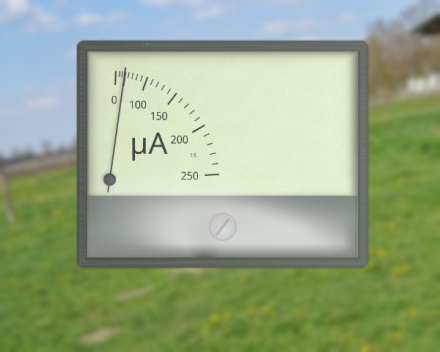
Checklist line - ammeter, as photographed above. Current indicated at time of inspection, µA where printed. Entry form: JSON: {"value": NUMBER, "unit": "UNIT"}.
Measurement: {"value": 50, "unit": "µA"}
